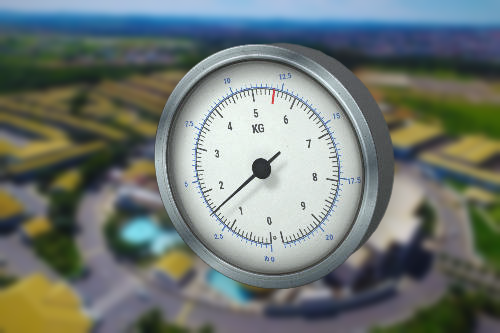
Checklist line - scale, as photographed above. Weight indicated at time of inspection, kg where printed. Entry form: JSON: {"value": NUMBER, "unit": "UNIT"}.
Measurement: {"value": 1.5, "unit": "kg"}
